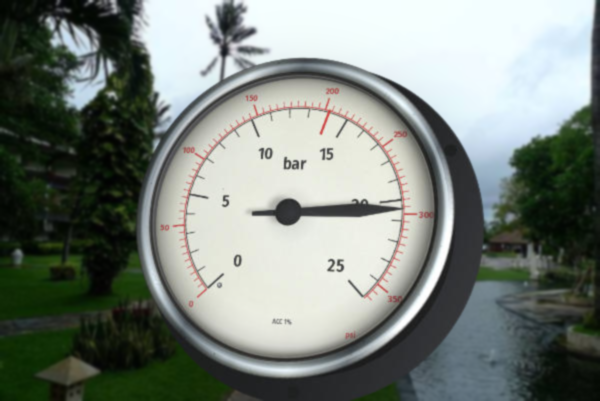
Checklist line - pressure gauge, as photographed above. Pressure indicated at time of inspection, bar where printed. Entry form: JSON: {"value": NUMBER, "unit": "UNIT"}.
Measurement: {"value": 20.5, "unit": "bar"}
